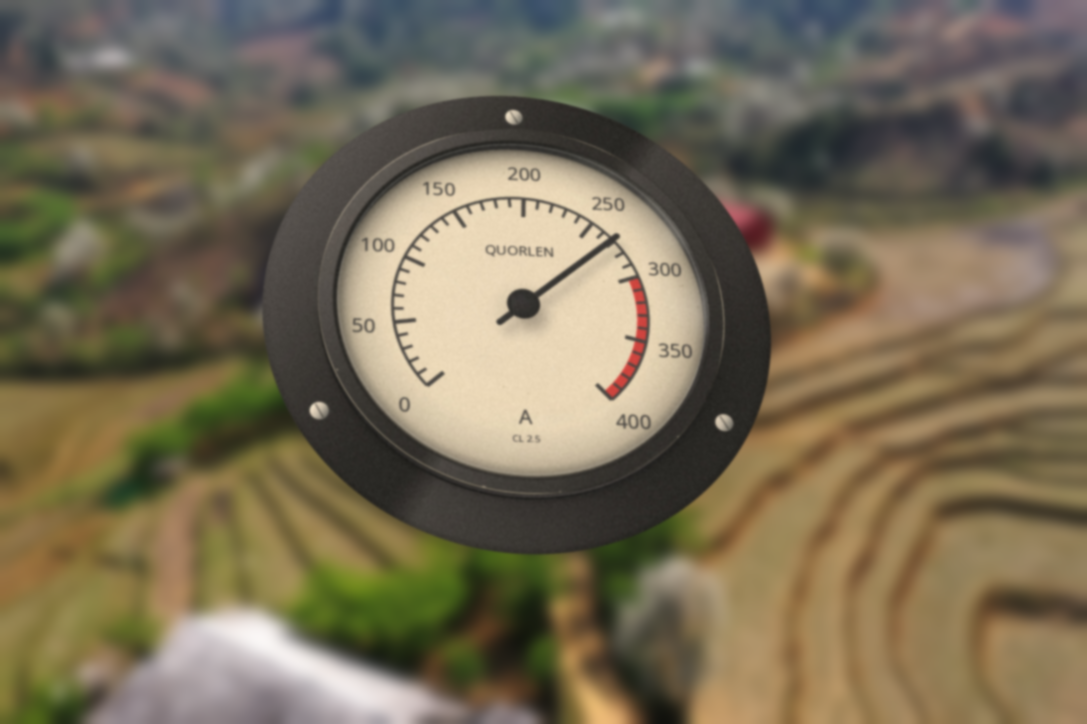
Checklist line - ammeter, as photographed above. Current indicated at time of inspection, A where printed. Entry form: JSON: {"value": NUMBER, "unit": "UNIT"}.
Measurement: {"value": 270, "unit": "A"}
